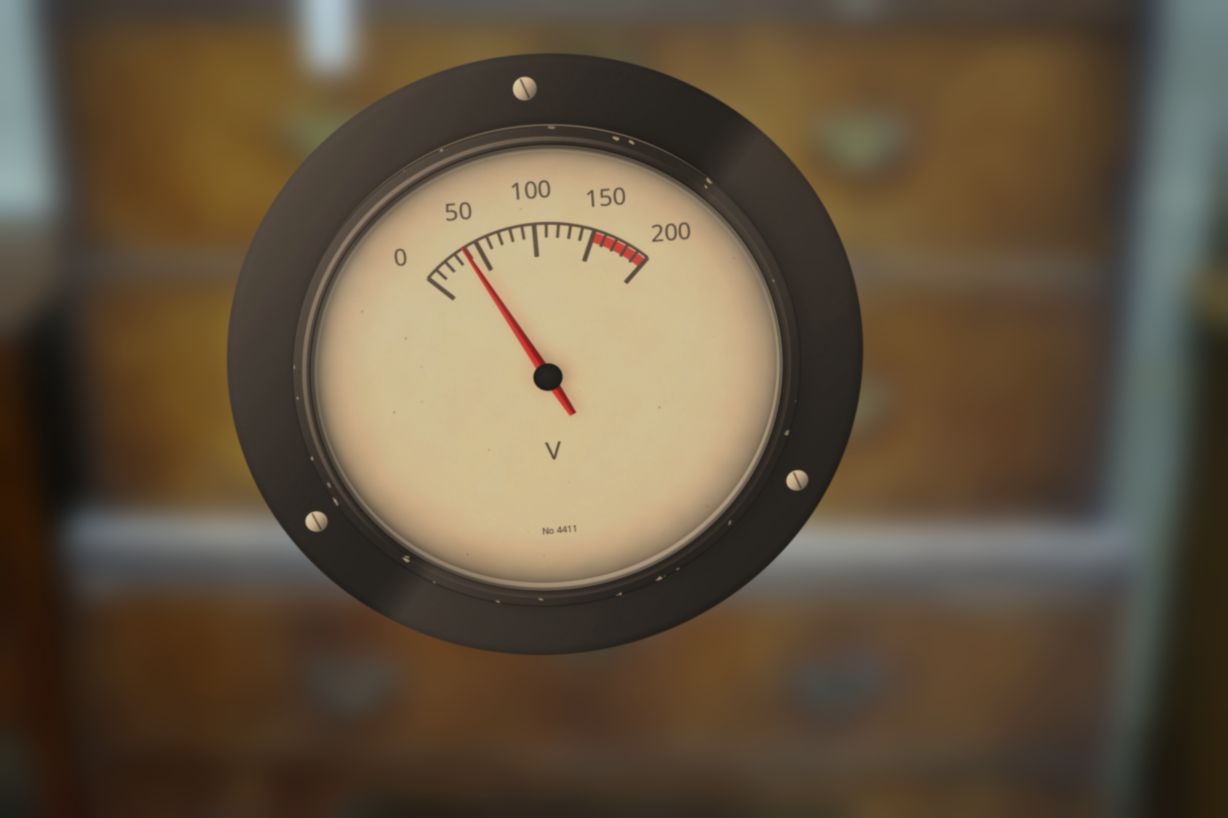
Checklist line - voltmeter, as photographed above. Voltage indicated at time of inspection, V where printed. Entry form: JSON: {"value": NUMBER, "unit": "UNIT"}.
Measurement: {"value": 40, "unit": "V"}
